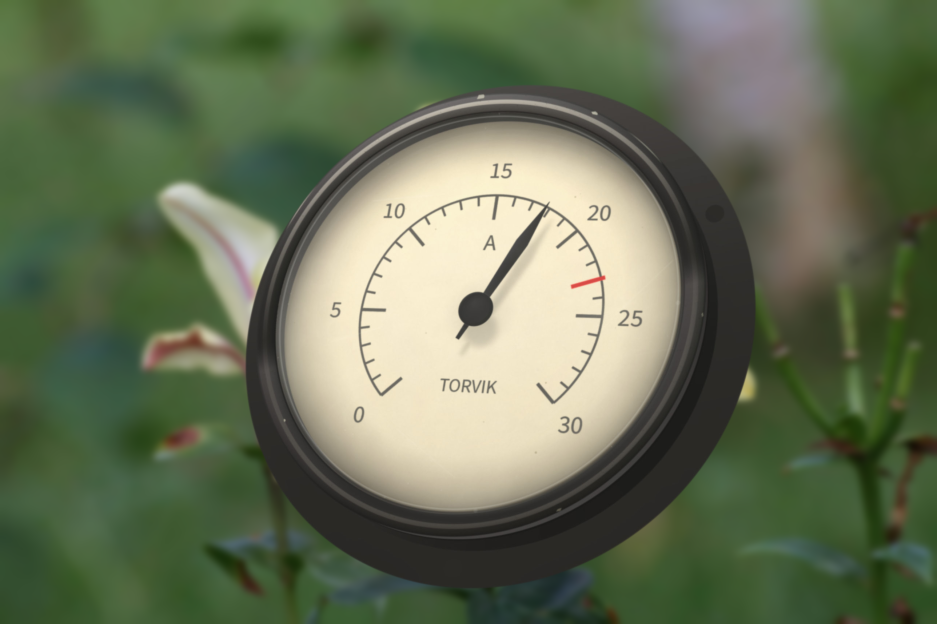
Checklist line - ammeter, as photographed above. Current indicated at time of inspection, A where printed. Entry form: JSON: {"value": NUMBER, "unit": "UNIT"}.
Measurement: {"value": 18, "unit": "A"}
